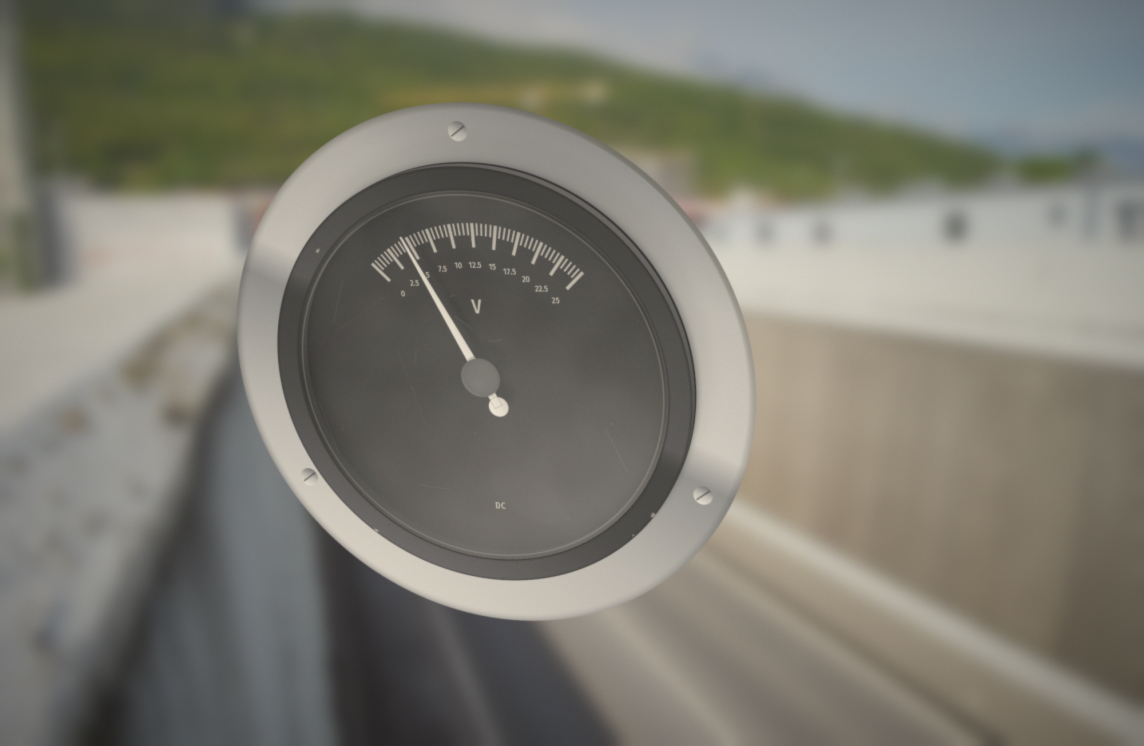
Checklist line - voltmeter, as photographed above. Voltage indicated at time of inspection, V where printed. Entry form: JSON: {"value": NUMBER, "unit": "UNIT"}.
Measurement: {"value": 5, "unit": "V"}
